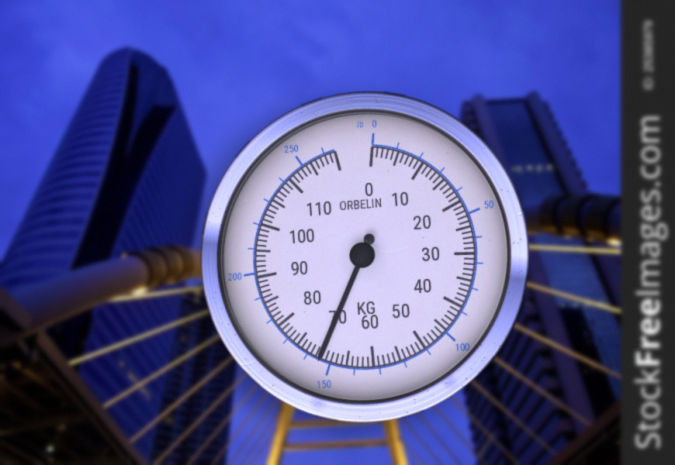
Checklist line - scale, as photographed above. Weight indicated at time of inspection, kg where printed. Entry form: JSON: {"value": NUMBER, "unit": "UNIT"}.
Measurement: {"value": 70, "unit": "kg"}
